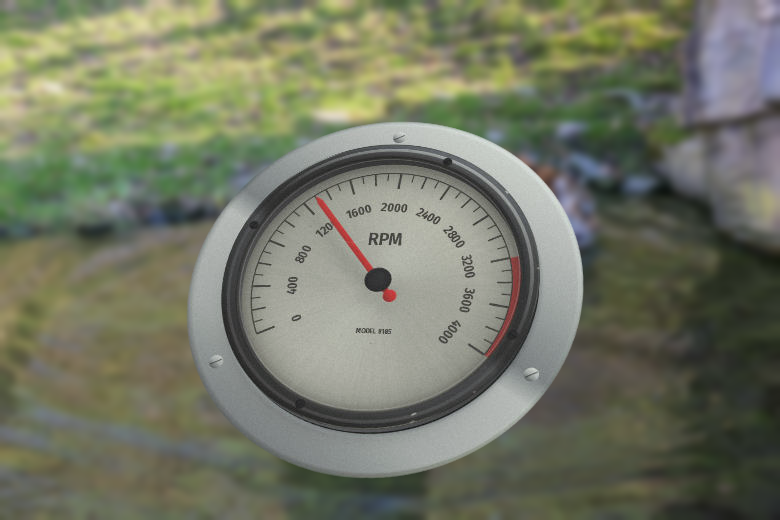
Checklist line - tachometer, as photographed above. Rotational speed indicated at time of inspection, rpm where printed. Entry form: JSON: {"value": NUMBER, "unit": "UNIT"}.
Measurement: {"value": 1300, "unit": "rpm"}
